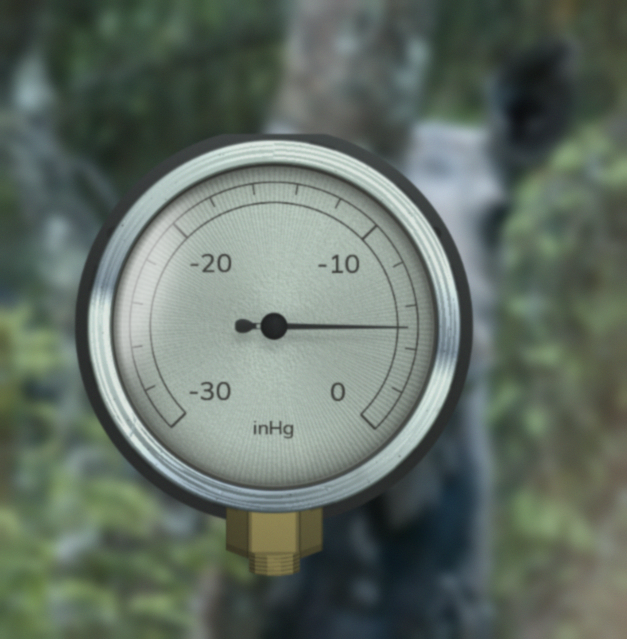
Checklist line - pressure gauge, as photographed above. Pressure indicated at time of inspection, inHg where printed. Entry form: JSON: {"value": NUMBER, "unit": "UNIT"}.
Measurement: {"value": -5, "unit": "inHg"}
